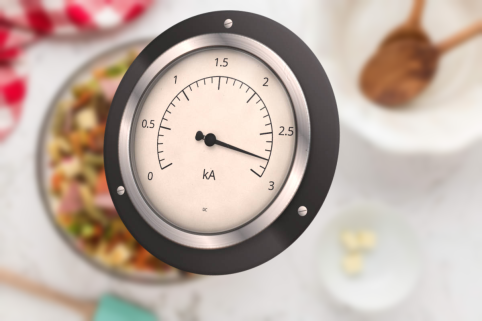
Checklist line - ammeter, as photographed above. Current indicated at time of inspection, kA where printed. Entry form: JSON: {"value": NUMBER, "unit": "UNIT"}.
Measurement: {"value": 2.8, "unit": "kA"}
